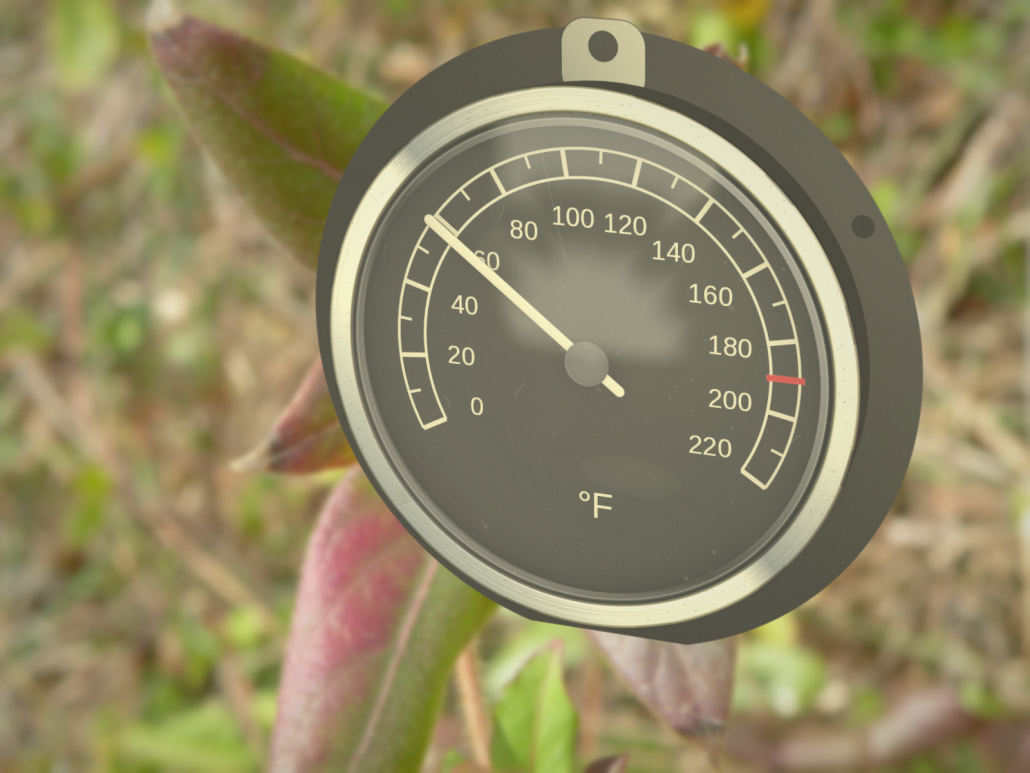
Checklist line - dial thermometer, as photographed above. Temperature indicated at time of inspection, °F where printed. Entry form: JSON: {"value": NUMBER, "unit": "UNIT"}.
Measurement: {"value": 60, "unit": "°F"}
